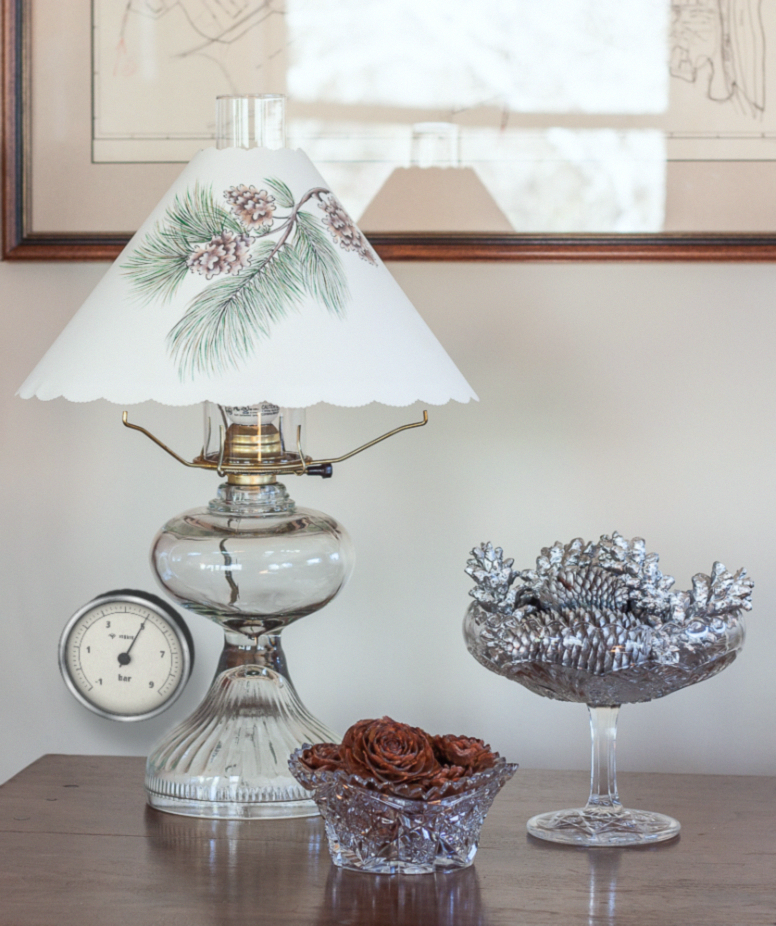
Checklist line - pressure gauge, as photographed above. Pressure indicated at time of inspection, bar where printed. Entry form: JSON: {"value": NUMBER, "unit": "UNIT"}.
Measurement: {"value": 5, "unit": "bar"}
